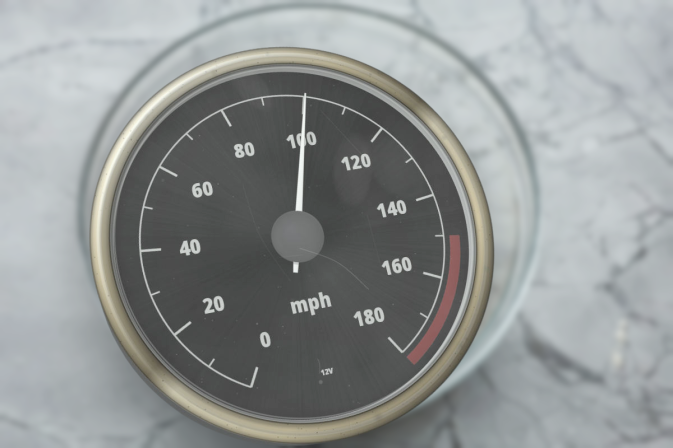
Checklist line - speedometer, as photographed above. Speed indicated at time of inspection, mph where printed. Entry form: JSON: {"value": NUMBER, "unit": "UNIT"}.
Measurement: {"value": 100, "unit": "mph"}
